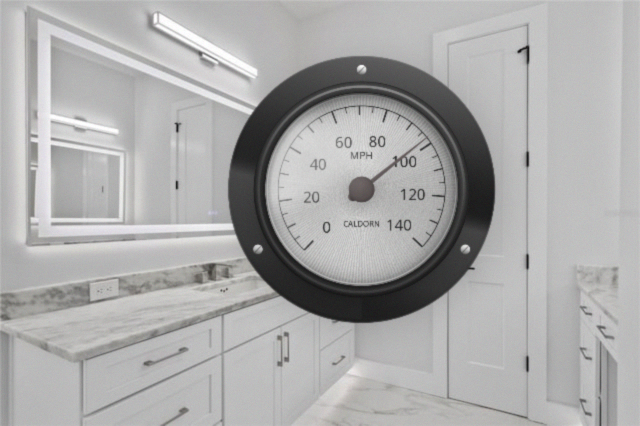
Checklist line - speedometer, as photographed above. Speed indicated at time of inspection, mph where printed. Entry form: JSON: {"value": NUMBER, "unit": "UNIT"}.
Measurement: {"value": 97.5, "unit": "mph"}
